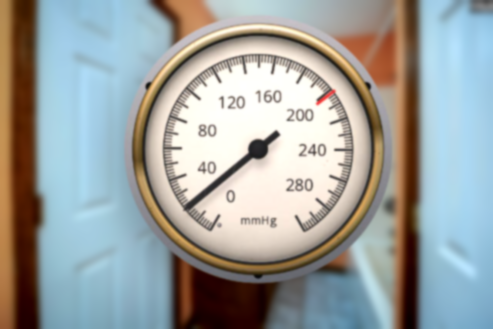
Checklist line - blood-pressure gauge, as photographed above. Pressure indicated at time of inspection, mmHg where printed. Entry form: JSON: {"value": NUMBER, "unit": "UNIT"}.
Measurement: {"value": 20, "unit": "mmHg"}
